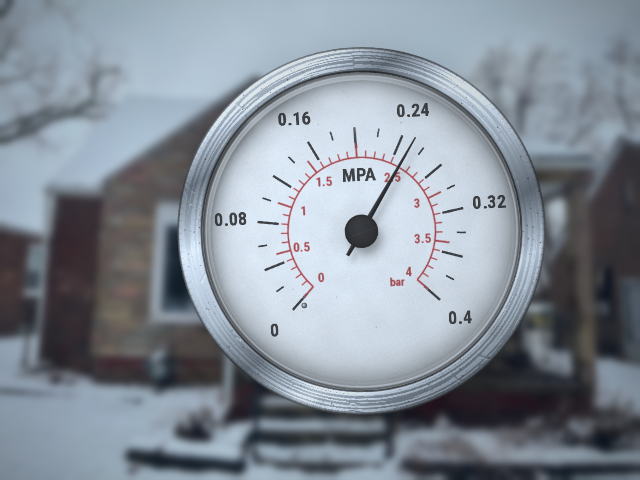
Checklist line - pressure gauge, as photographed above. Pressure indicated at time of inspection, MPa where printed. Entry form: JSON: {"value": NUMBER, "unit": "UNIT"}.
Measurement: {"value": 0.25, "unit": "MPa"}
